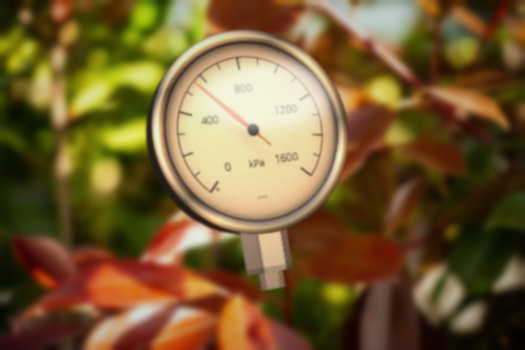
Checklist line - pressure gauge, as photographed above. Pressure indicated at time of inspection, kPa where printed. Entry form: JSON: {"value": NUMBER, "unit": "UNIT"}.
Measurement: {"value": 550, "unit": "kPa"}
